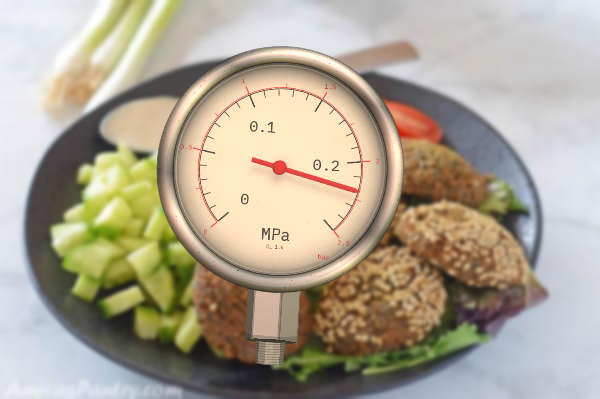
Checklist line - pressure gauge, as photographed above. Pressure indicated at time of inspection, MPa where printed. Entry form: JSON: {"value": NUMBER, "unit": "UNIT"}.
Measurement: {"value": 0.22, "unit": "MPa"}
